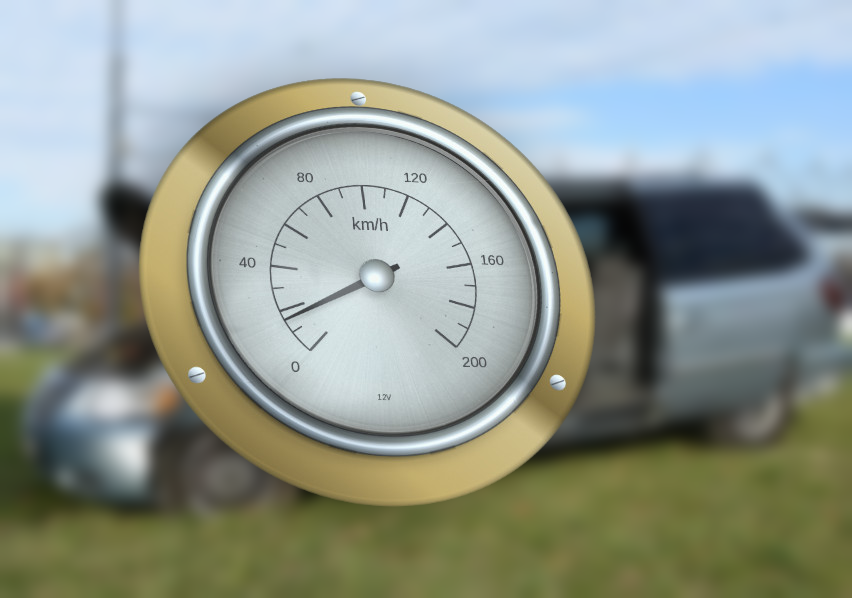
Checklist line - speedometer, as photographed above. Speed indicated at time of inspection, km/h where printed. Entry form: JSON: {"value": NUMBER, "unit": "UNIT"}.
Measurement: {"value": 15, "unit": "km/h"}
